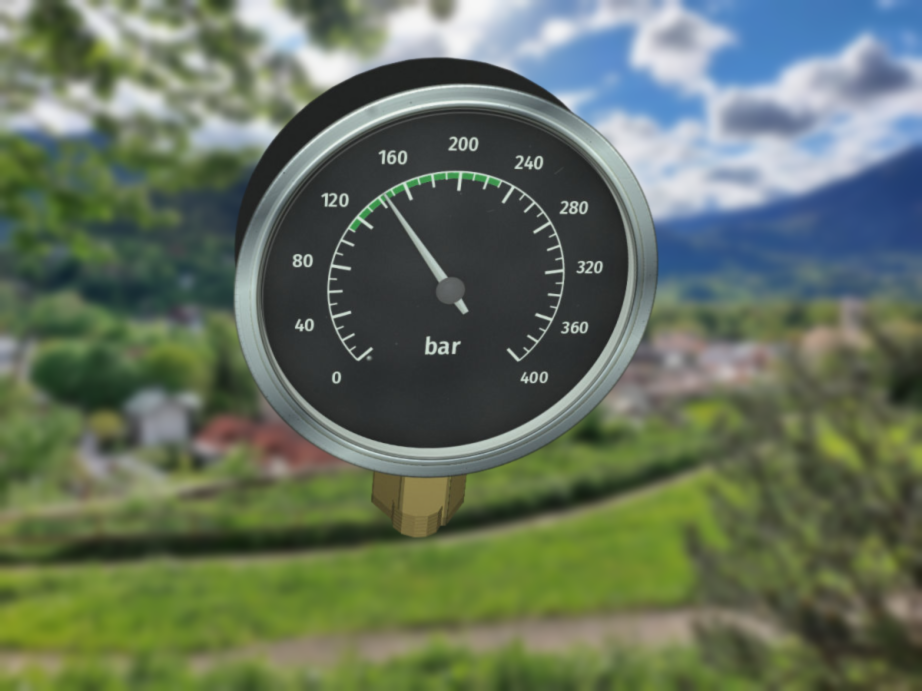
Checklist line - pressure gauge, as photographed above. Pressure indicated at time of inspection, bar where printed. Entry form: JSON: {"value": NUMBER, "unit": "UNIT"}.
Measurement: {"value": 145, "unit": "bar"}
